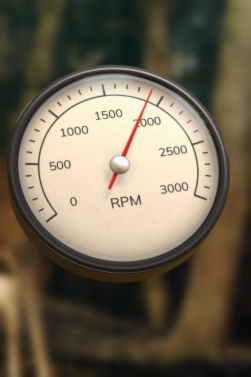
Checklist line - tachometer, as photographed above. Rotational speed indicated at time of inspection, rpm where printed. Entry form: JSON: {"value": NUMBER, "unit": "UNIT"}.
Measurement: {"value": 1900, "unit": "rpm"}
